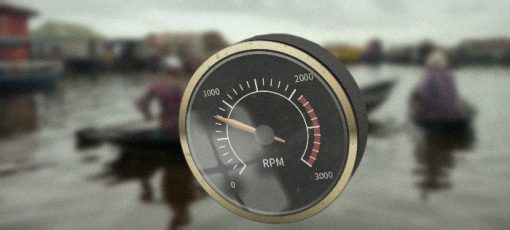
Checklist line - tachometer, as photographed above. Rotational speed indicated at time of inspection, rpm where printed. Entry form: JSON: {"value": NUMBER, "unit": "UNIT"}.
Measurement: {"value": 800, "unit": "rpm"}
